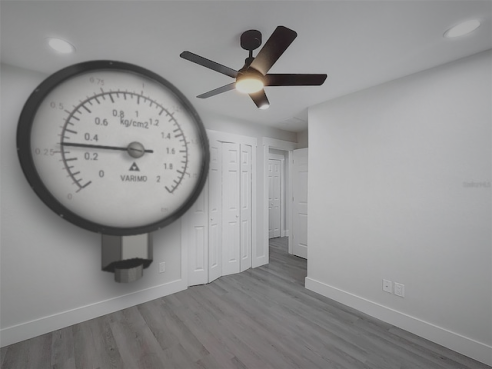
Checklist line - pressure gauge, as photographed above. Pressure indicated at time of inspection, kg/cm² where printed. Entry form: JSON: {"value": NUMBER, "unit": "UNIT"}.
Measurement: {"value": 0.3, "unit": "kg/cm²"}
